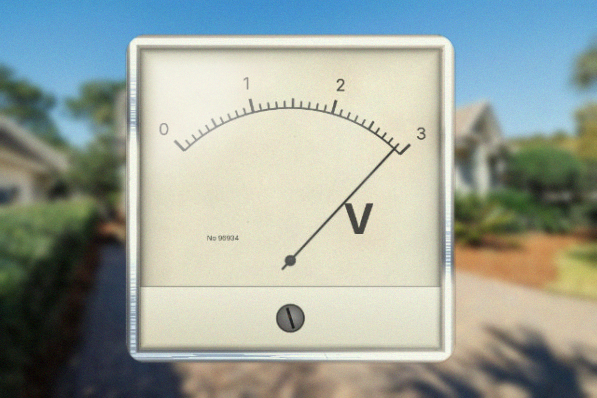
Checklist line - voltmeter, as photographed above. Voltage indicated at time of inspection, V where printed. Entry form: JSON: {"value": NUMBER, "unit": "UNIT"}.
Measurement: {"value": 2.9, "unit": "V"}
